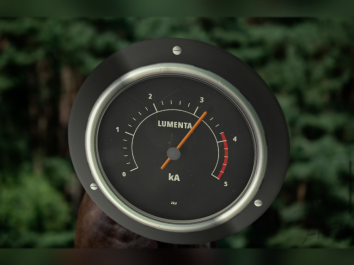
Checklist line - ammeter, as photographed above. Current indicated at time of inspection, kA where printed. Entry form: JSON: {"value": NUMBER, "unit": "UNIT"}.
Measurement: {"value": 3.2, "unit": "kA"}
